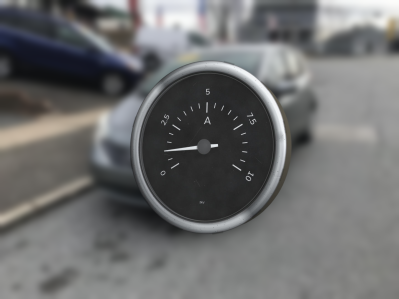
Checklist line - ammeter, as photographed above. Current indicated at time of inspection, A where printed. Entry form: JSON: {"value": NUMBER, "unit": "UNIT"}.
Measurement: {"value": 1, "unit": "A"}
